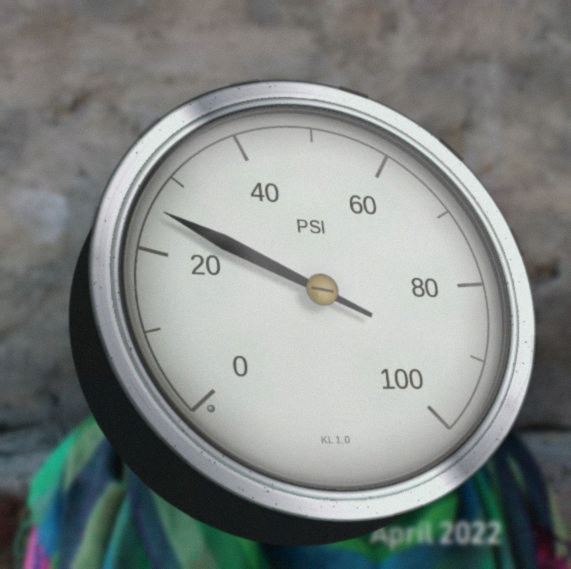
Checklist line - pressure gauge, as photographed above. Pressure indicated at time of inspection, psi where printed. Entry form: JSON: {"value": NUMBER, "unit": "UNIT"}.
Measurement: {"value": 25, "unit": "psi"}
